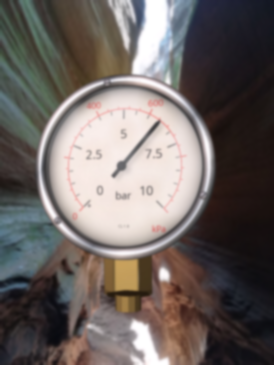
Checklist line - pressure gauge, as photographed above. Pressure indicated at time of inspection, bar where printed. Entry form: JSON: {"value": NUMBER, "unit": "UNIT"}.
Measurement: {"value": 6.5, "unit": "bar"}
